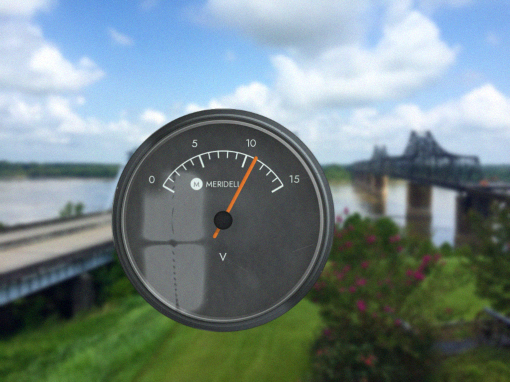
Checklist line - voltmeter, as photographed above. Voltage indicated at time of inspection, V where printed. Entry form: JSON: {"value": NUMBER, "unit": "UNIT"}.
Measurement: {"value": 11, "unit": "V"}
